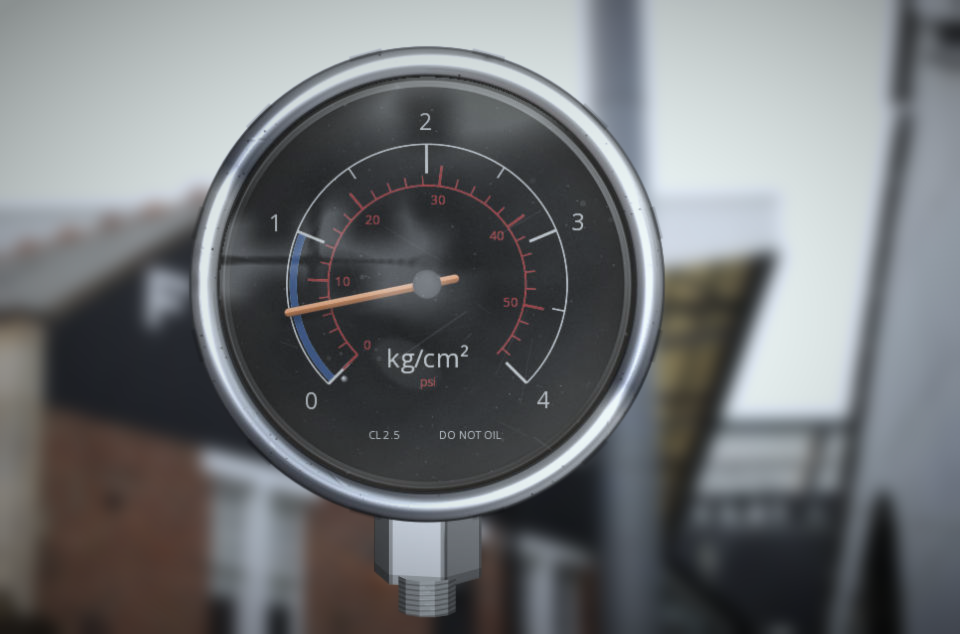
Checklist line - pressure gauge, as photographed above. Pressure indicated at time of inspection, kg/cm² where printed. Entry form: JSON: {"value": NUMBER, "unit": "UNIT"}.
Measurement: {"value": 0.5, "unit": "kg/cm²"}
